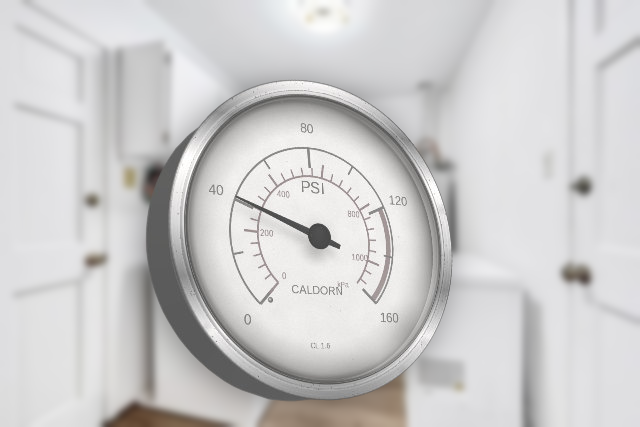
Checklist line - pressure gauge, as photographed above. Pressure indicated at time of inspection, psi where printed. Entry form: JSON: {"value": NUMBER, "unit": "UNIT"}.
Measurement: {"value": 40, "unit": "psi"}
